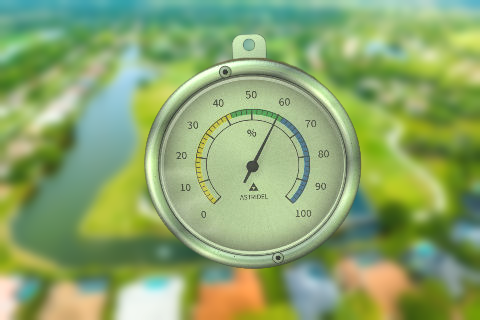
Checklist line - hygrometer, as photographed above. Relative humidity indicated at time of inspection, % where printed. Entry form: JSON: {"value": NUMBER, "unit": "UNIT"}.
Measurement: {"value": 60, "unit": "%"}
